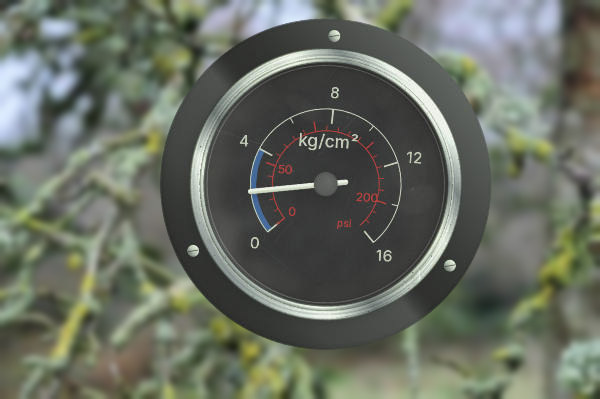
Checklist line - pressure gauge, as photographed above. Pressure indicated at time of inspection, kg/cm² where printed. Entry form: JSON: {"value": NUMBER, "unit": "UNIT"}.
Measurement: {"value": 2, "unit": "kg/cm²"}
